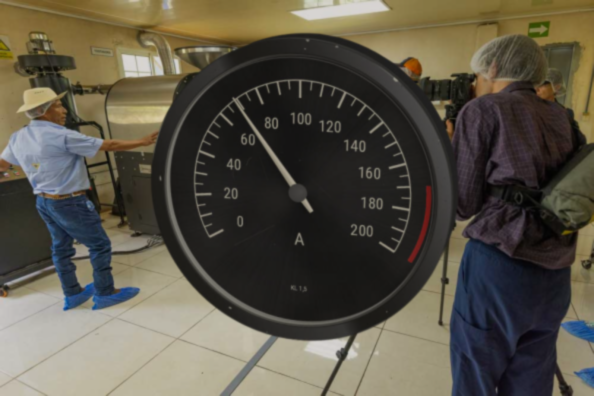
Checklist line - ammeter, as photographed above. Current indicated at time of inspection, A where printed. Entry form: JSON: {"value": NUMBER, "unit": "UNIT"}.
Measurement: {"value": 70, "unit": "A"}
